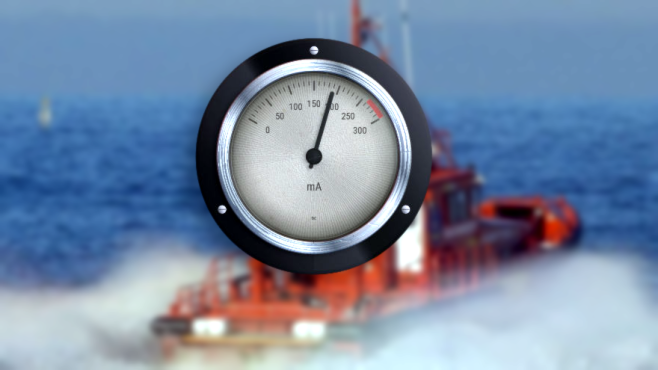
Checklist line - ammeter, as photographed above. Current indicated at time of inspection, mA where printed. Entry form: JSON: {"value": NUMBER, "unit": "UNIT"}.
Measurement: {"value": 190, "unit": "mA"}
